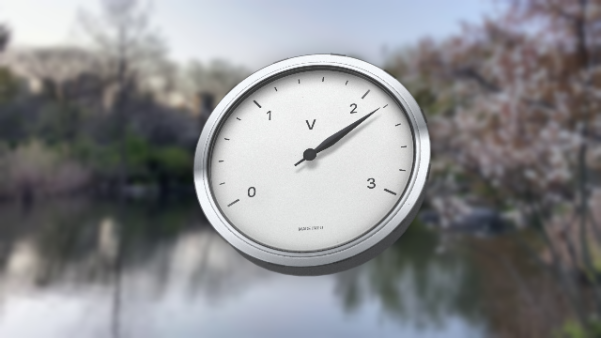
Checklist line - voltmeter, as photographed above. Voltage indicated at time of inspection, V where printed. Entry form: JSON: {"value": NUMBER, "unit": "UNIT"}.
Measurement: {"value": 2.2, "unit": "V"}
